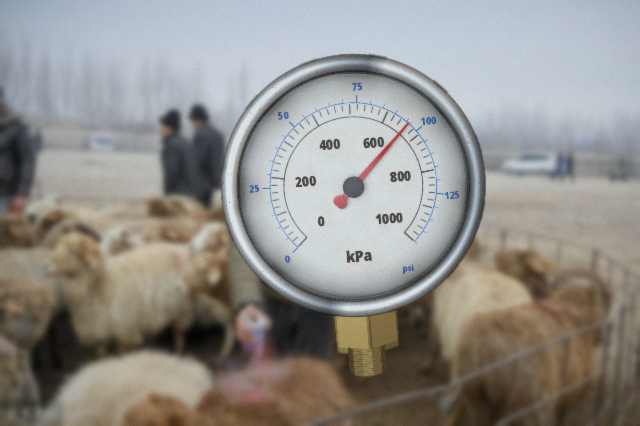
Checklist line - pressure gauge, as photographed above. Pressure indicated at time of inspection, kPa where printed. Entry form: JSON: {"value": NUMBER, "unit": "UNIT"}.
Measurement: {"value": 660, "unit": "kPa"}
